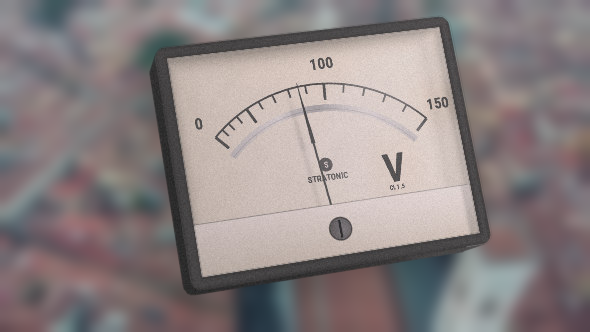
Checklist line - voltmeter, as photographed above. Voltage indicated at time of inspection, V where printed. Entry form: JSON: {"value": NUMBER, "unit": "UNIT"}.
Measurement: {"value": 85, "unit": "V"}
